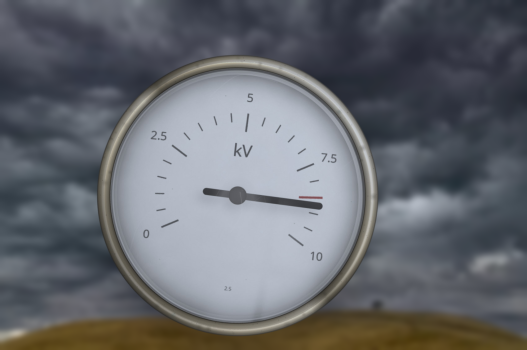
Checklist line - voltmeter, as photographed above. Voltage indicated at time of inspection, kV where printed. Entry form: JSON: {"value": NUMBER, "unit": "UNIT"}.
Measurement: {"value": 8.75, "unit": "kV"}
